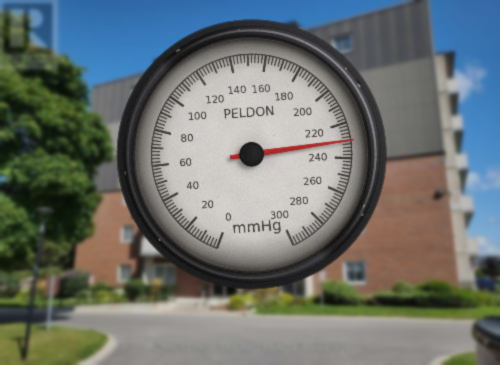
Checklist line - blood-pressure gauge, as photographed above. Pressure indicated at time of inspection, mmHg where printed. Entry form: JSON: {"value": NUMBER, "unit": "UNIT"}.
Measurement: {"value": 230, "unit": "mmHg"}
